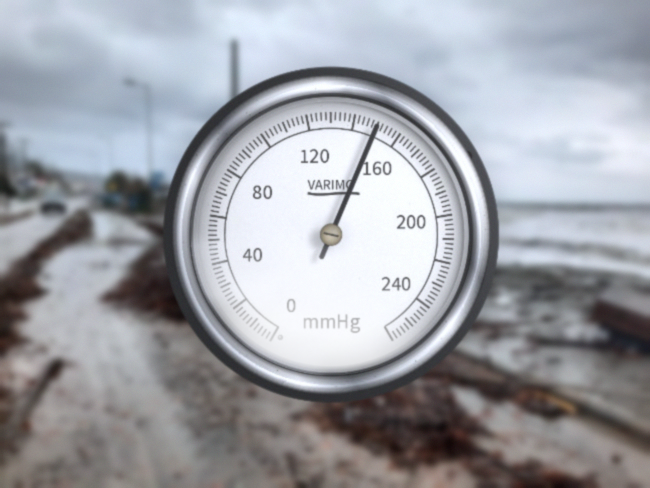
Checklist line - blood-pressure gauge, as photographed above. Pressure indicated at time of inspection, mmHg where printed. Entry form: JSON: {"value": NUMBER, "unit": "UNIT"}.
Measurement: {"value": 150, "unit": "mmHg"}
